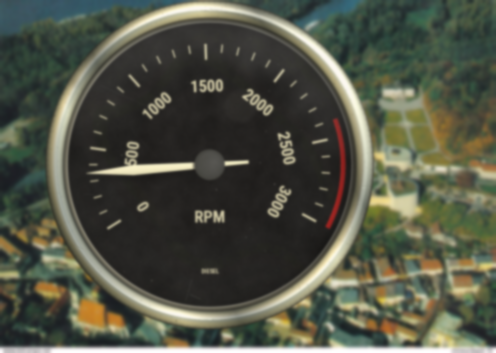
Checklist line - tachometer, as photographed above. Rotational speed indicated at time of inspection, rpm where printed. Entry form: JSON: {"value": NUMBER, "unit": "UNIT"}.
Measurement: {"value": 350, "unit": "rpm"}
